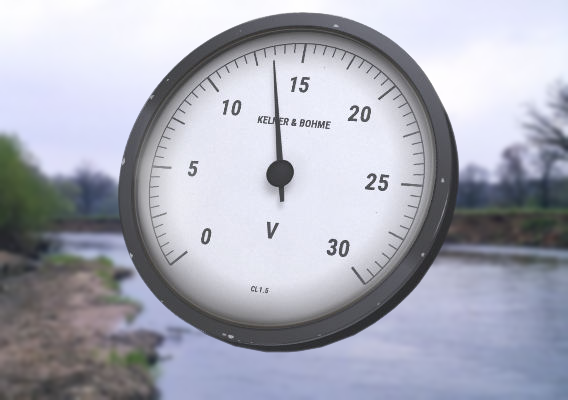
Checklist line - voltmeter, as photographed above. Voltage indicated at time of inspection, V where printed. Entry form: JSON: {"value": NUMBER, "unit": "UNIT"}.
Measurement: {"value": 13.5, "unit": "V"}
